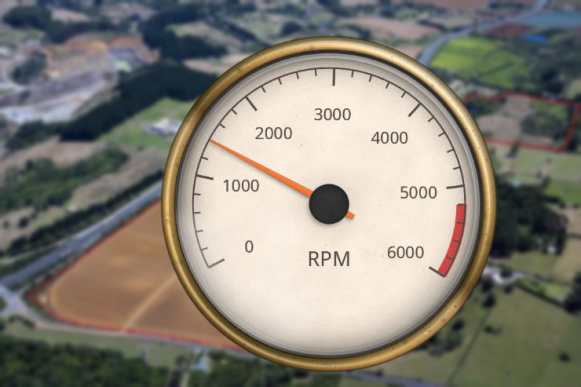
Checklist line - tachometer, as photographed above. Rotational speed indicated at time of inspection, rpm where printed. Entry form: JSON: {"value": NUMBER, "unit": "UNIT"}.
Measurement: {"value": 1400, "unit": "rpm"}
